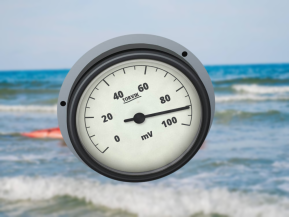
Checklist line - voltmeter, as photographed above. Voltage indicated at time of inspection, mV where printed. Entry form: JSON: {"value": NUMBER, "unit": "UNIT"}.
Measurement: {"value": 90, "unit": "mV"}
